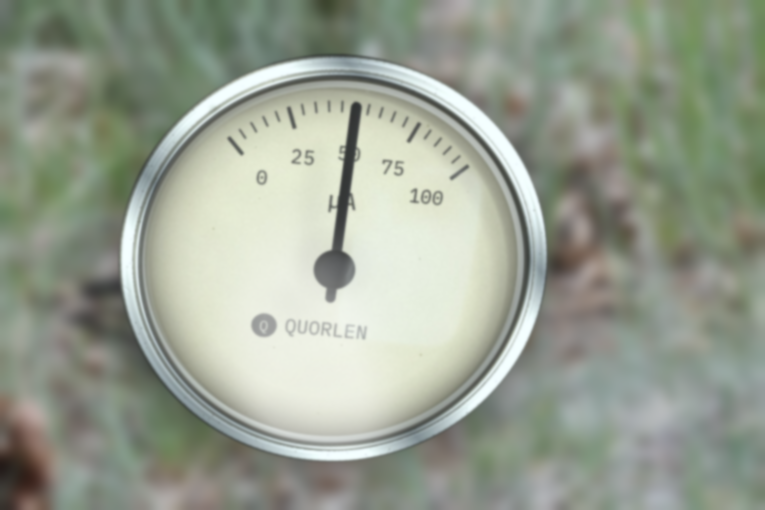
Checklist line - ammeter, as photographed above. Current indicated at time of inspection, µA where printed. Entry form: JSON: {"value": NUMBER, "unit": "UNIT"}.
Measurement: {"value": 50, "unit": "µA"}
